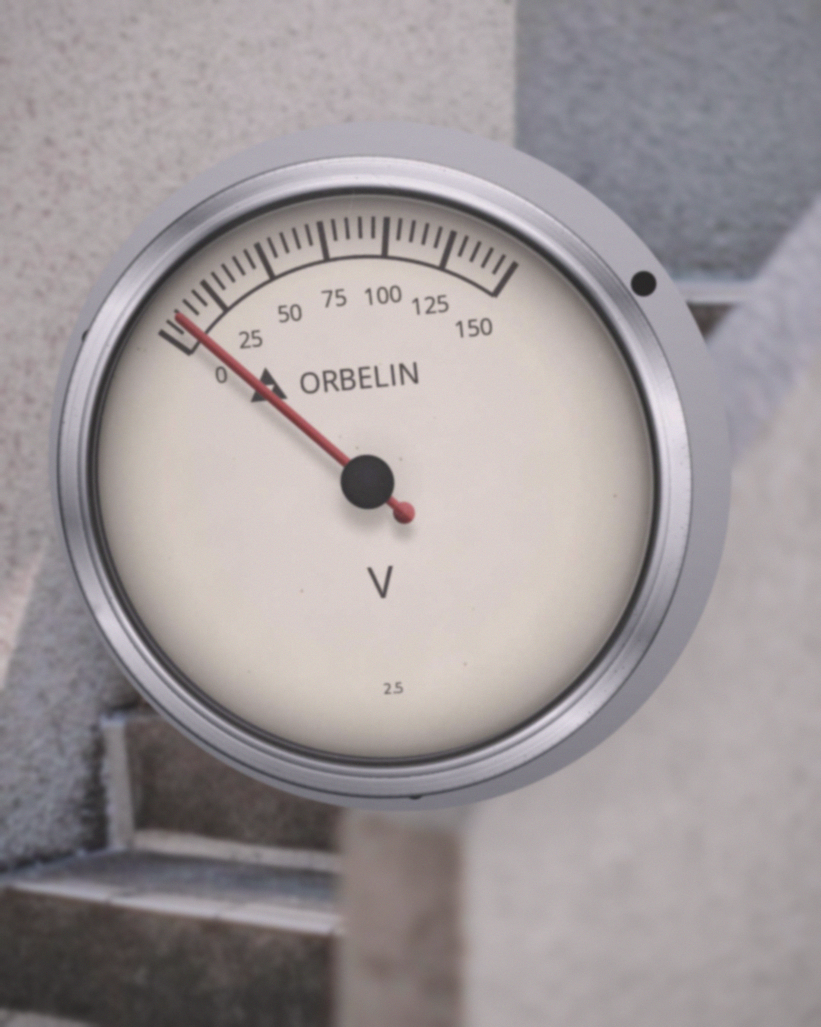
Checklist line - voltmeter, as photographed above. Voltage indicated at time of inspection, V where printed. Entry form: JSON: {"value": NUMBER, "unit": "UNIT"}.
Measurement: {"value": 10, "unit": "V"}
